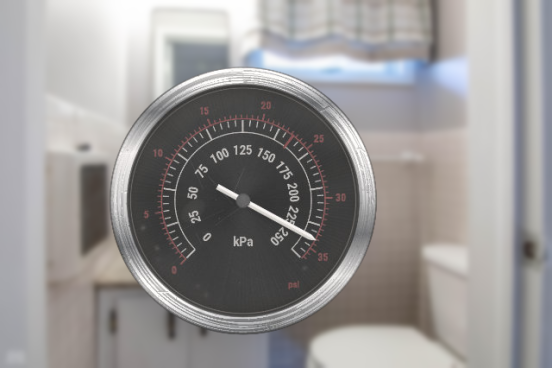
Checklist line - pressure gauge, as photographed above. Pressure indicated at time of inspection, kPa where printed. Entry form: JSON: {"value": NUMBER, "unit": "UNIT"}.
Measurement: {"value": 235, "unit": "kPa"}
